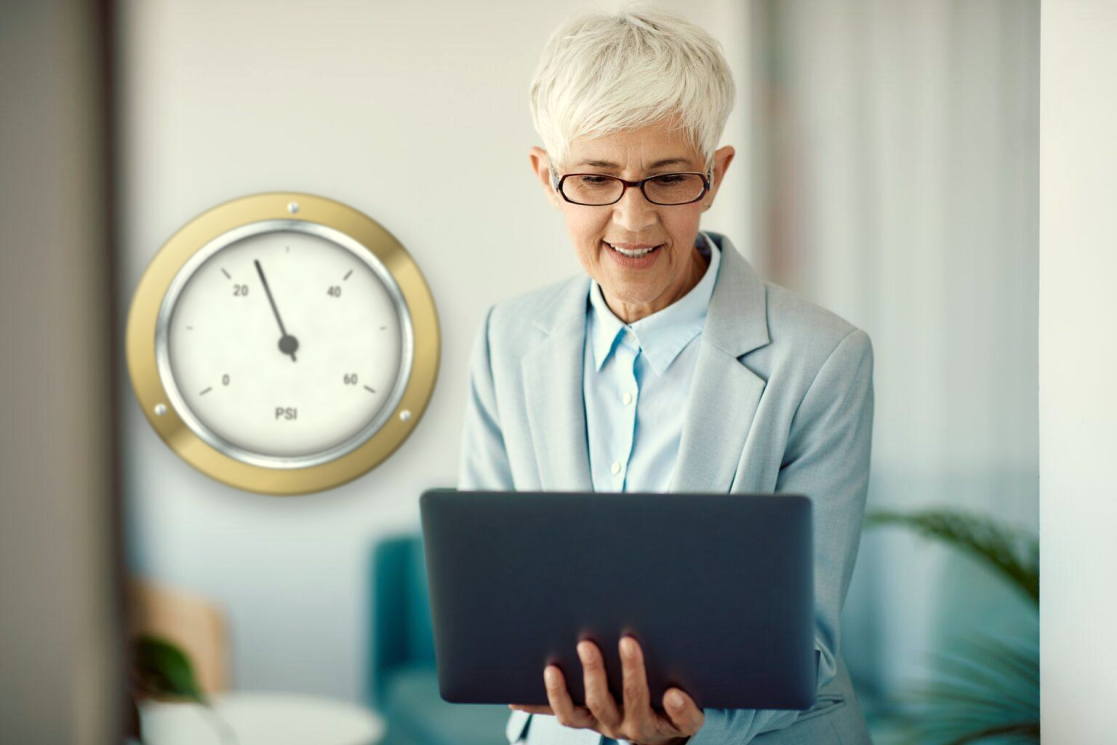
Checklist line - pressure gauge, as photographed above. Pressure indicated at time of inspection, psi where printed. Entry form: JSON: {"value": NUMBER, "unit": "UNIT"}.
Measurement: {"value": 25, "unit": "psi"}
